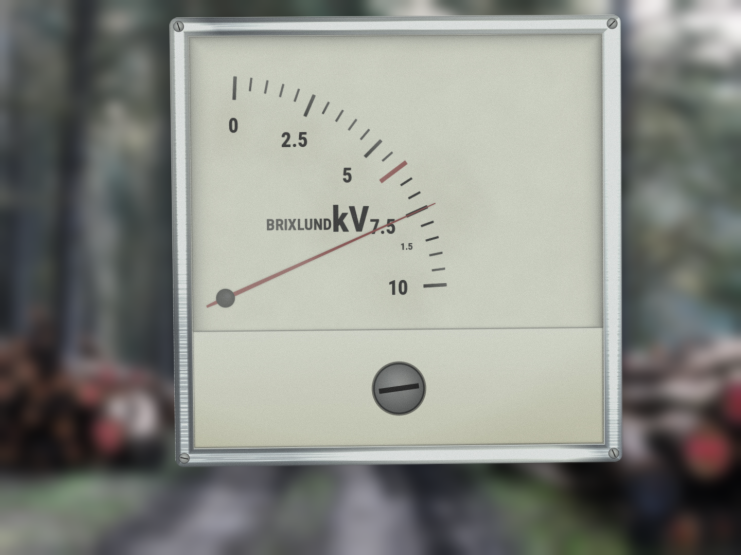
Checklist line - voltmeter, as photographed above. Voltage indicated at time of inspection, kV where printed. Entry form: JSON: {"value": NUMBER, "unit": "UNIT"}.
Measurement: {"value": 7.5, "unit": "kV"}
